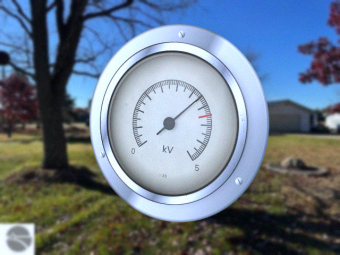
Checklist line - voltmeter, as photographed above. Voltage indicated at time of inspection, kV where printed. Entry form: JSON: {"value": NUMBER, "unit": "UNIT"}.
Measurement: {"value": 3.25, "unit": "kV"}
